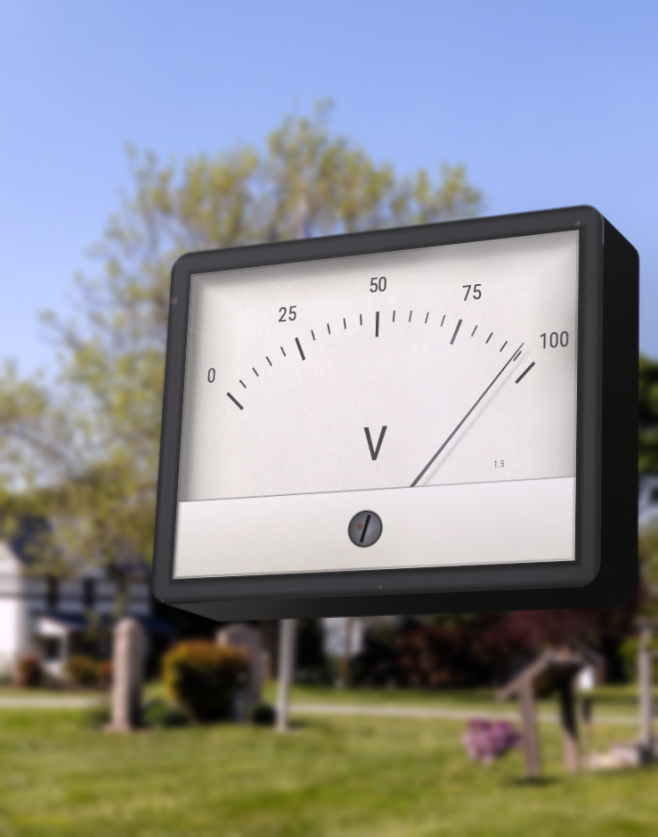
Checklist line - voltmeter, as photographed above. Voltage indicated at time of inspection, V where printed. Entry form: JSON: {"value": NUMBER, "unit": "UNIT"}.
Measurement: {"value": 95, "unit": "V"}
